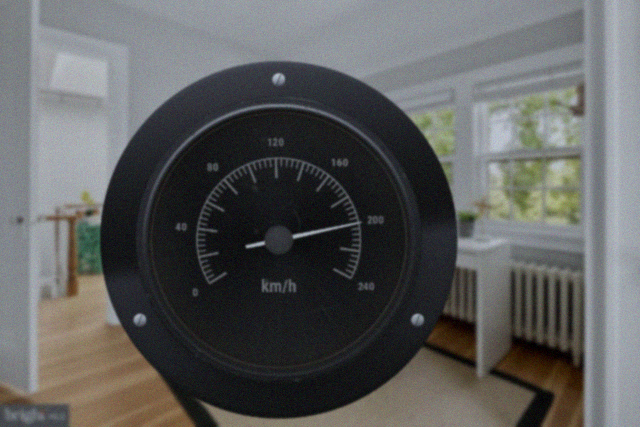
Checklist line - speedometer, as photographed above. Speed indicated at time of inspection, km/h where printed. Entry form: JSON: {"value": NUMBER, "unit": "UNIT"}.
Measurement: {"value": 200, "unit": "km/h"}
